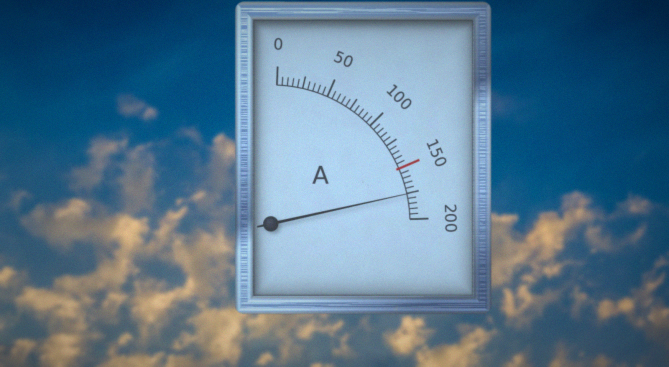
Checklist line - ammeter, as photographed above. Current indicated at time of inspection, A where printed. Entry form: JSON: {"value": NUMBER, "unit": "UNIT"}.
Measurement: {"value": 175, "unit": "A"}
